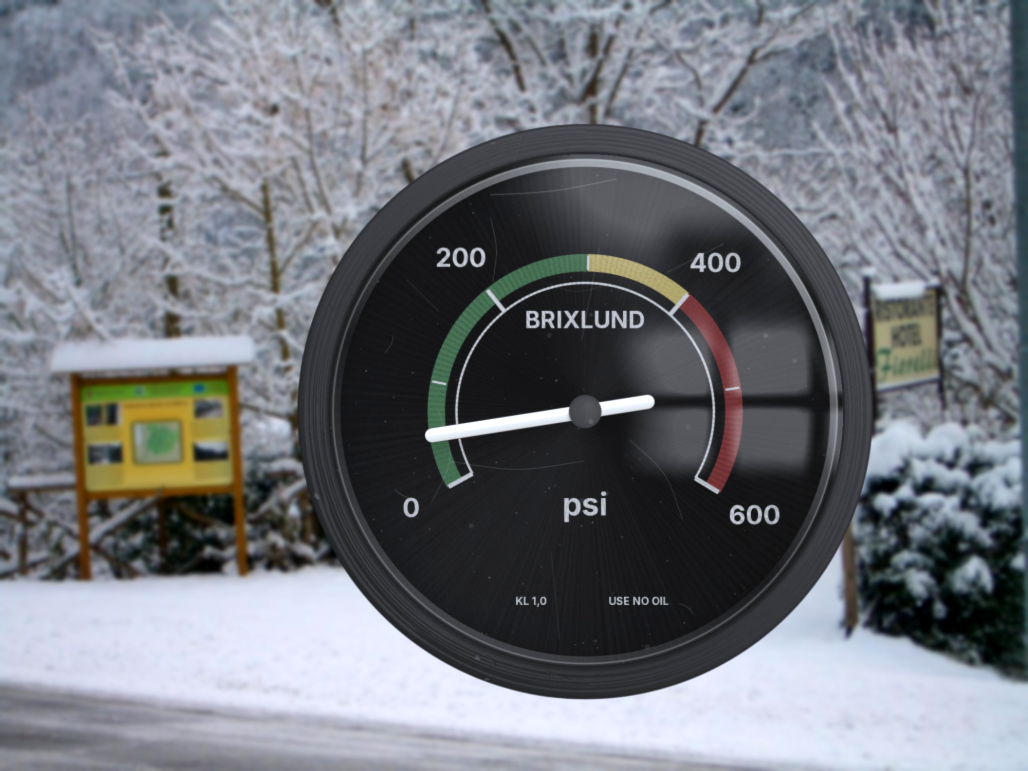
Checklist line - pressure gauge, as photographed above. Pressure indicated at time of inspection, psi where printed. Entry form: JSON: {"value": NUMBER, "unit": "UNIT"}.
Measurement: {"value": 50, "unit": "psi"}
